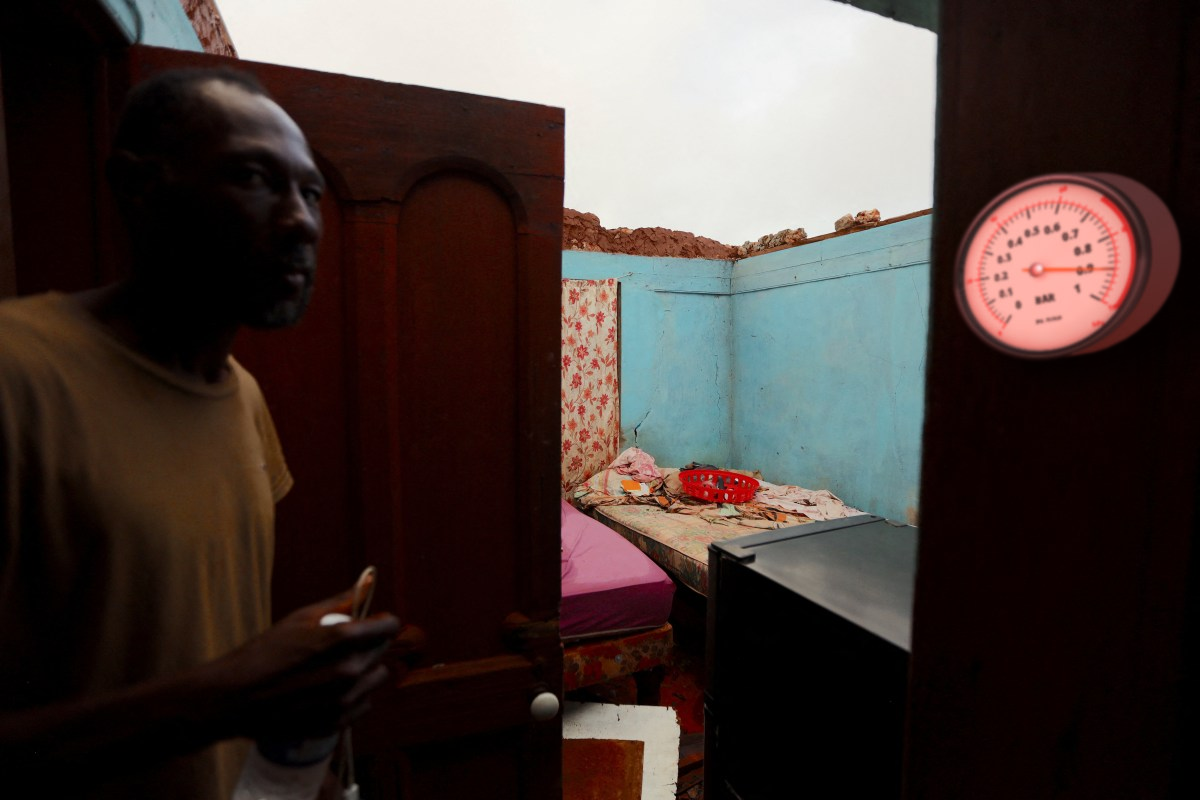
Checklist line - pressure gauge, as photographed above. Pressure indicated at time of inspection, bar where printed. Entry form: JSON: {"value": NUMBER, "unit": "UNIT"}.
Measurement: {"value": 0.9, "unit": "bar"}
